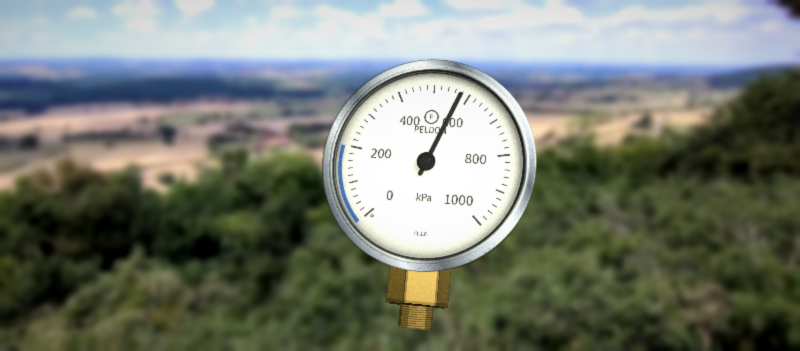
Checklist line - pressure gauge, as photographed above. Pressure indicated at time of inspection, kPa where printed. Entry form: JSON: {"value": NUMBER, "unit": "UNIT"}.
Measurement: {"value": 580, "unit": "kPa"}
